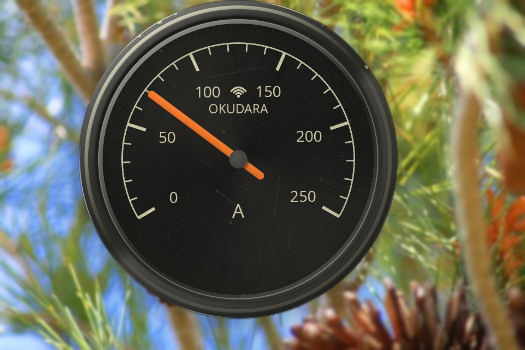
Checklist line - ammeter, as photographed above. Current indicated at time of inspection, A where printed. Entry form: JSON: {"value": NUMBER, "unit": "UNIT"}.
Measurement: {"value": 70, "unit": "A"}
